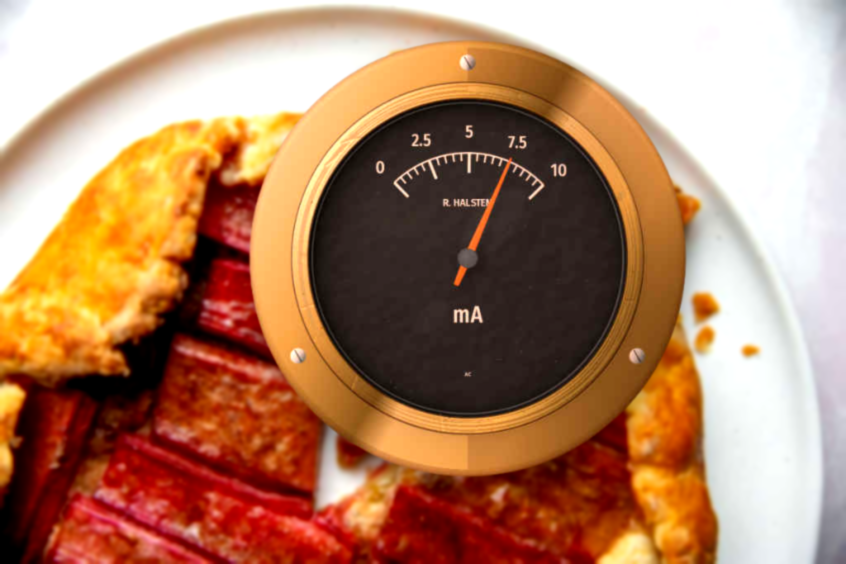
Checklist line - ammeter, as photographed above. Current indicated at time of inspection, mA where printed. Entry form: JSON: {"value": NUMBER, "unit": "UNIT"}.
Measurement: {"value": 7.5, "unit": "mA"}
